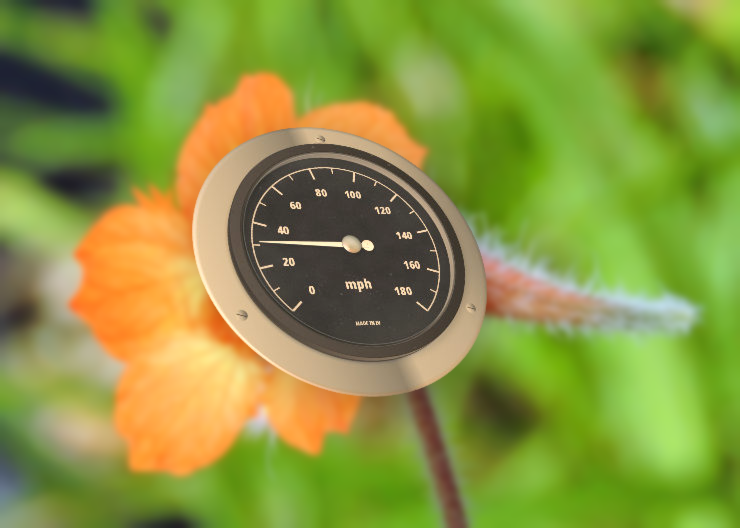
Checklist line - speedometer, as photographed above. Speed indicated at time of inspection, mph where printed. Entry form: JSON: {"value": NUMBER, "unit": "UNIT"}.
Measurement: {"value": 30, "unit": "mph"}
